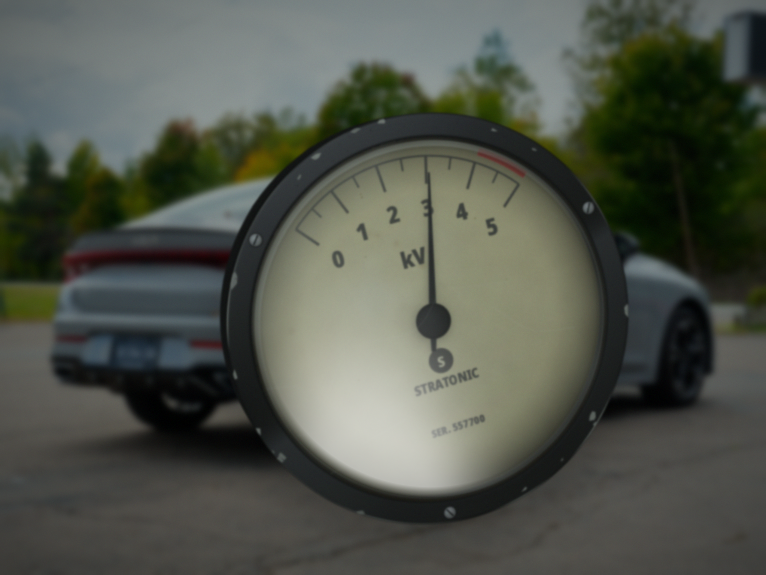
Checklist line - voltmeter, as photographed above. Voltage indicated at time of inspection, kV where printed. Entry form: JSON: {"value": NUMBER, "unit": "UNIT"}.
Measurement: {"value": 3, "unit": "kV"}
